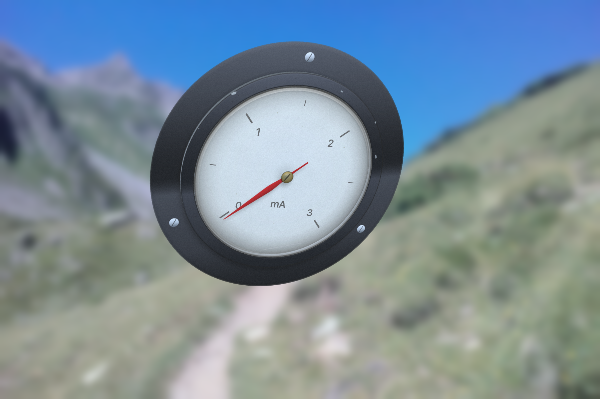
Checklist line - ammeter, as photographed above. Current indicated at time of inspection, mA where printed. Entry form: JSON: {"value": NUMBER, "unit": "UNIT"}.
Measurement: {"value": 0, "unit": "mA"}
